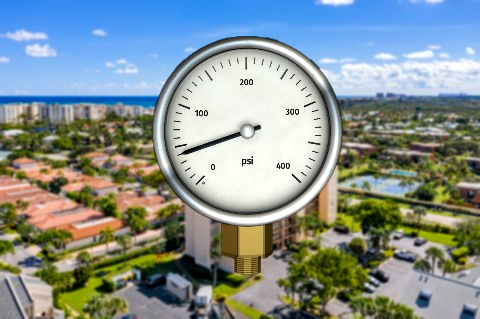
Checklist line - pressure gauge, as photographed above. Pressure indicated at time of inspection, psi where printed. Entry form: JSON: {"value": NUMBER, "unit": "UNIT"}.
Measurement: {"value": 40, "unit": "psi"}
